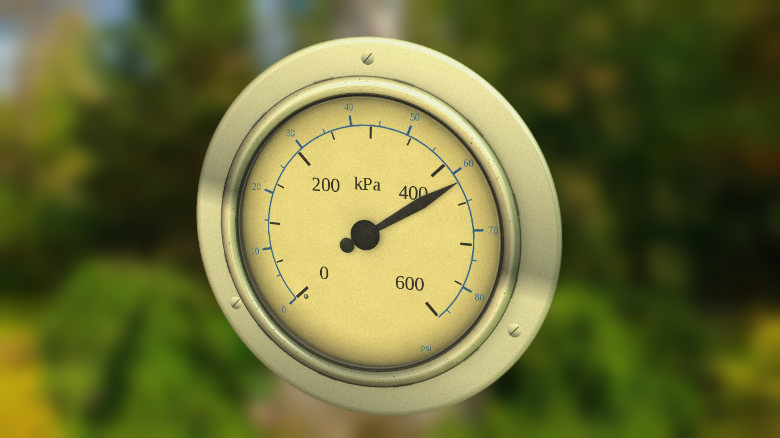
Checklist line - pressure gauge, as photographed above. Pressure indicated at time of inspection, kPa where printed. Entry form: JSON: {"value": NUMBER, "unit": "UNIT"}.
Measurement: {"value": 425, "unit": "kPa"}
